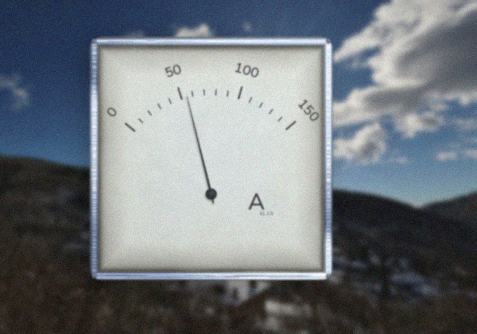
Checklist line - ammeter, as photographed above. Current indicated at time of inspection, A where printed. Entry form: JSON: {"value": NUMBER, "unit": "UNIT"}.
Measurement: {"value": 55, "unit": "A"}
